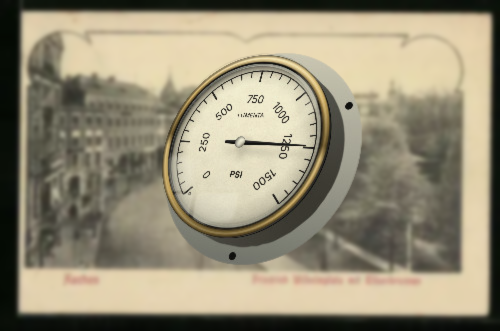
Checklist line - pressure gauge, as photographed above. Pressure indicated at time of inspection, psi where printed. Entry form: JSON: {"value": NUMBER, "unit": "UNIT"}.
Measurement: {"value": 1250, "unit": "psi"}
